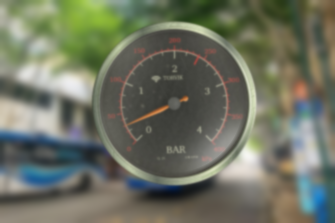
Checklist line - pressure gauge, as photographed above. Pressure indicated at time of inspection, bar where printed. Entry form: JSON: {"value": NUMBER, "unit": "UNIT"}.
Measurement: {"value": 0.3, "unit": "bar"}
